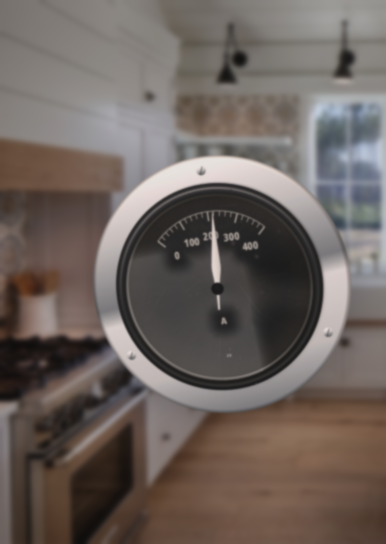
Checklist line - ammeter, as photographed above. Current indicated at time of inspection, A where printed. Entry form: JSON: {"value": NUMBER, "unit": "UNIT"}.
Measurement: {"value": 220, "unit": "A"}
